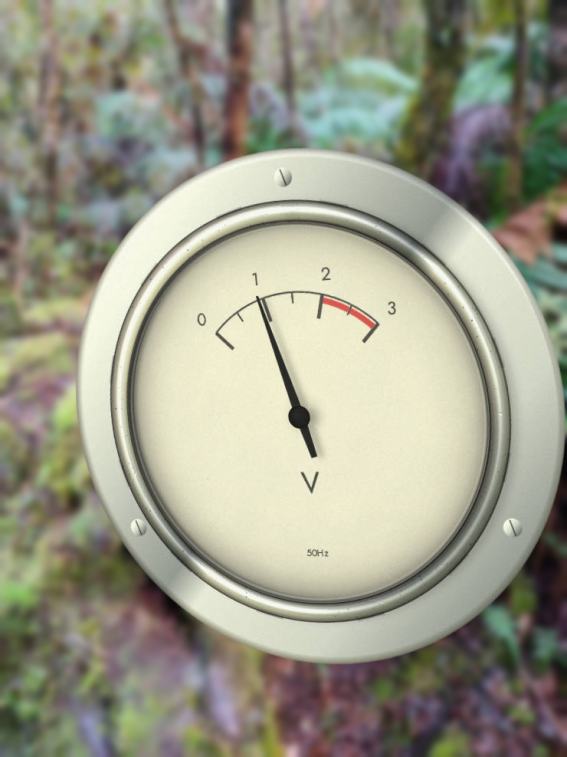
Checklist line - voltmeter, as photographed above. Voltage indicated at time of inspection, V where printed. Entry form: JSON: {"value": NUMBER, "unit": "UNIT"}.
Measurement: {"value": 1, "unit": "V"}
